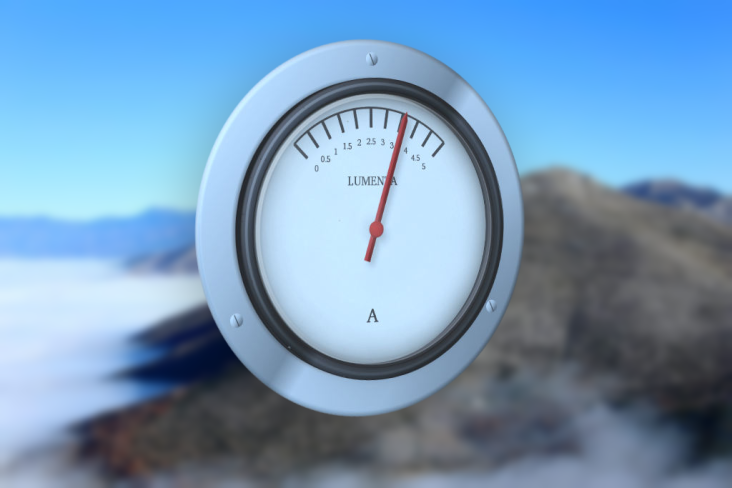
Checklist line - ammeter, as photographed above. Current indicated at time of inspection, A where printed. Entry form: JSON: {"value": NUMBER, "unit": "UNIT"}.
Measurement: {"value": 3.5, "unit": "A"}
